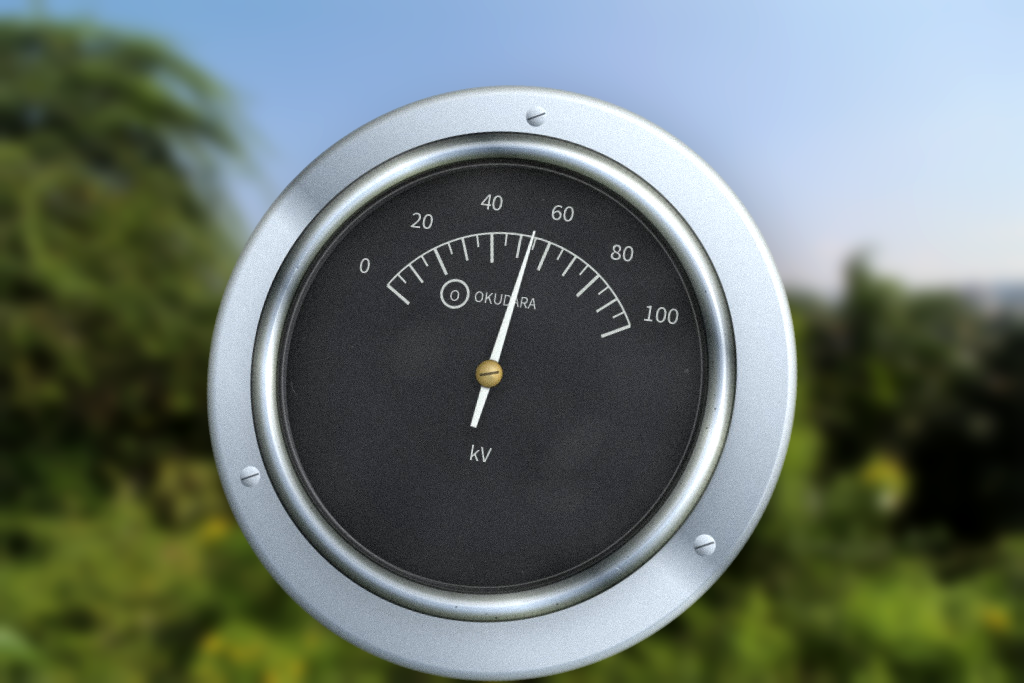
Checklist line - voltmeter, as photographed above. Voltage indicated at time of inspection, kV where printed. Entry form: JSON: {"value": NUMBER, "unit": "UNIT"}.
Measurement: {"value": 55, "unit": "kV"}
